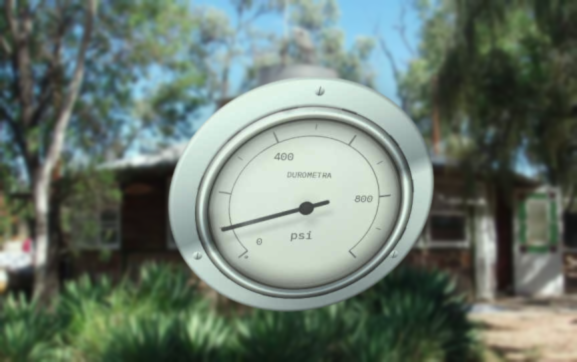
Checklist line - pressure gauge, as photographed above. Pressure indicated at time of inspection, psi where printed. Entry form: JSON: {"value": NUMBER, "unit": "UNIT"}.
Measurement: {"value": 100, "unit": "psi"}
